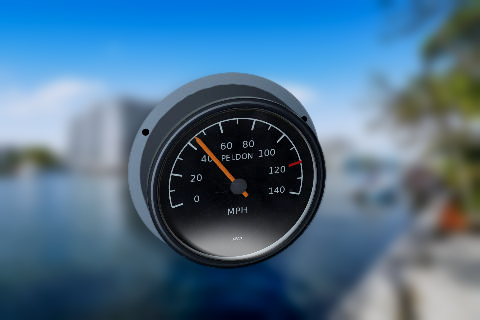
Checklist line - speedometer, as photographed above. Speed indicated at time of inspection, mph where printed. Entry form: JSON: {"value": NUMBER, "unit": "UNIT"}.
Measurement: {"value": 45, "unit": "mph"}
